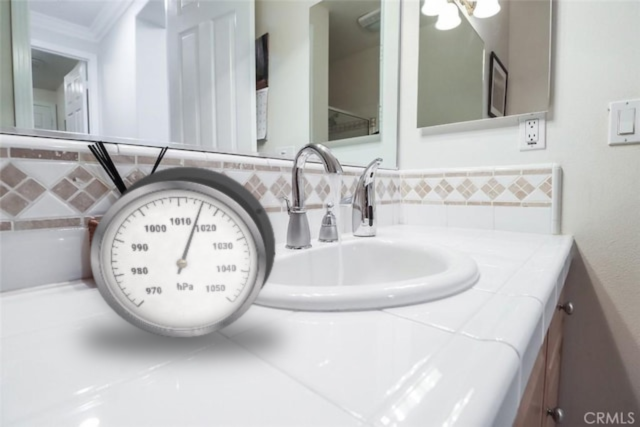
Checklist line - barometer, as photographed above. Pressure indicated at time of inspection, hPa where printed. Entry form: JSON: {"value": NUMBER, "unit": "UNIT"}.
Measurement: {"value": 1016, "unit": "hPa"}
